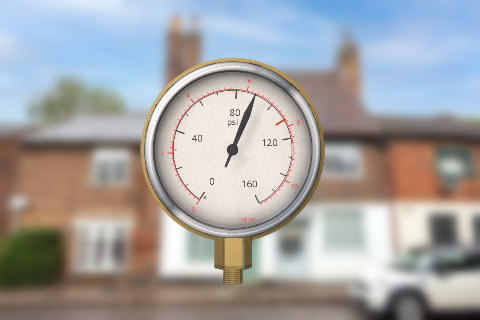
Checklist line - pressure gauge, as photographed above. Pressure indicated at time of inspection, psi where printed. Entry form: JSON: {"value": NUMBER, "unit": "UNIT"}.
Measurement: {"value": 90, "unit": "psi"}
